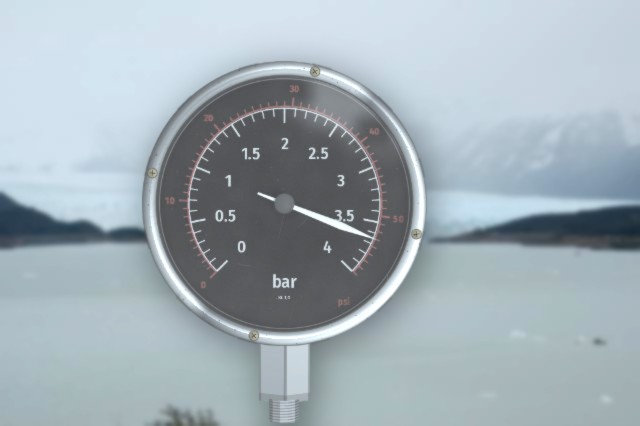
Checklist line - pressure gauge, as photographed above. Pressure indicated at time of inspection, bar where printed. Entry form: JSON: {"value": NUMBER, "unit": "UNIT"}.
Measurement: {"value": 3.65, "unit": "bar"}
